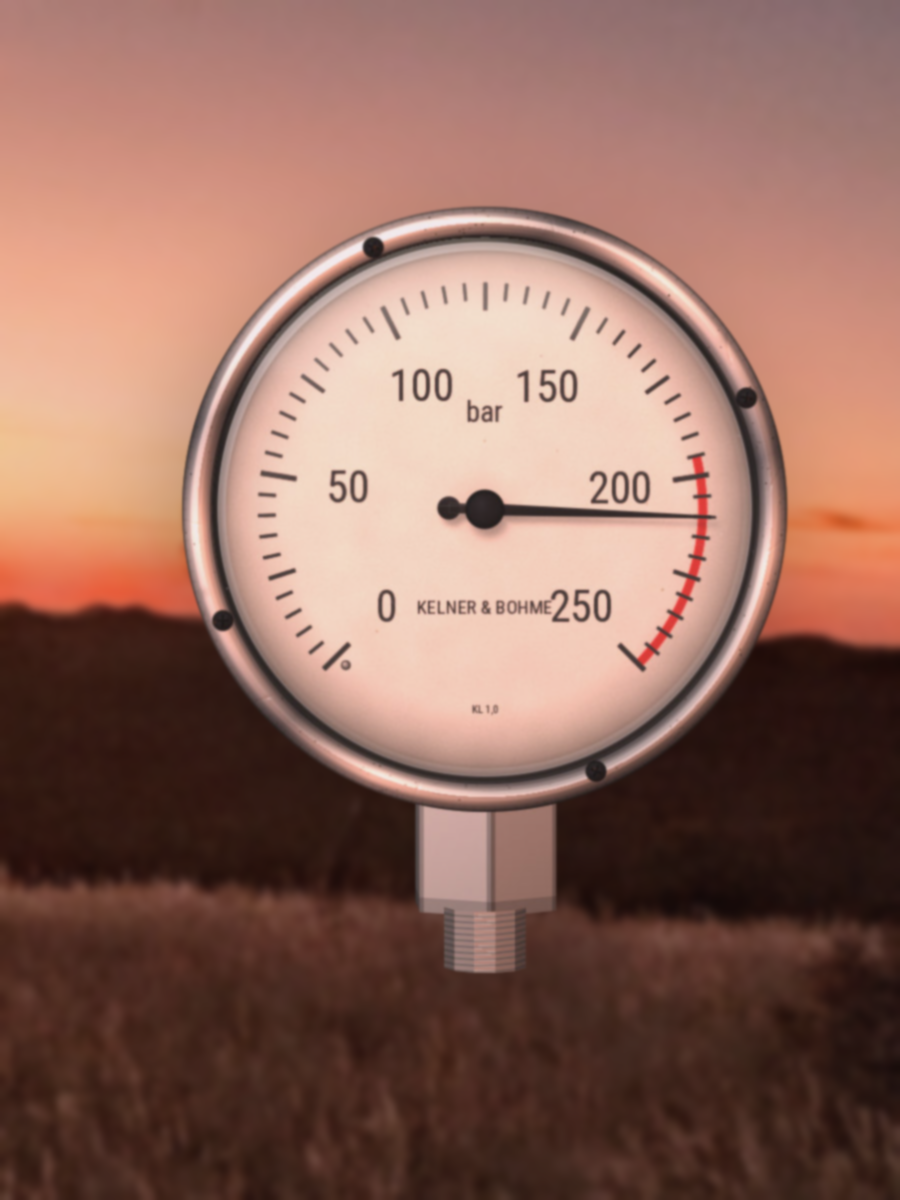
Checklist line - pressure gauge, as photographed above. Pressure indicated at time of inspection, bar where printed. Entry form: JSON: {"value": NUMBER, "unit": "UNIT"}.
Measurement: {"value": 210, "unit": "bar"}
